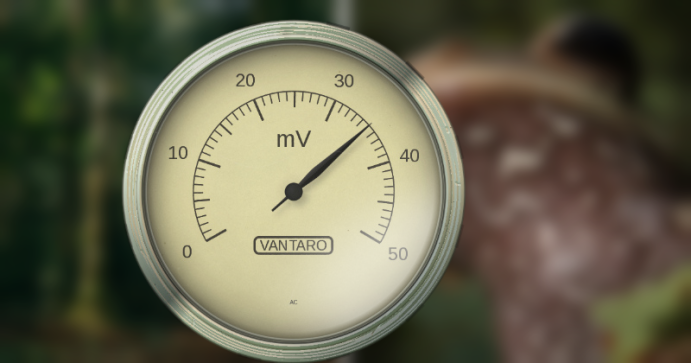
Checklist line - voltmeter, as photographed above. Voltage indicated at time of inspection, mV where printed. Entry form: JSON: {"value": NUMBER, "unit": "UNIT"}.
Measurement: {"value": 35, "unit": "mV"}
